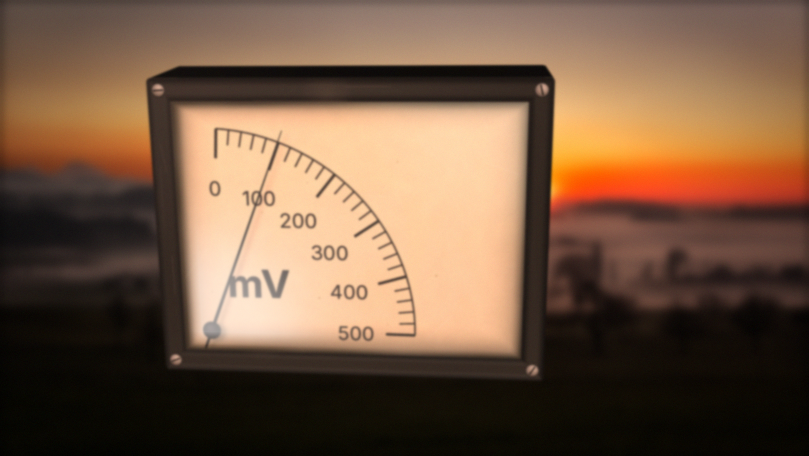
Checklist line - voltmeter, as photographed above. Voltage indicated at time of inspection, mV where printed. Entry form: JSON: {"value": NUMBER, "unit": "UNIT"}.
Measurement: {"value": 100, "unit": "mV"}
